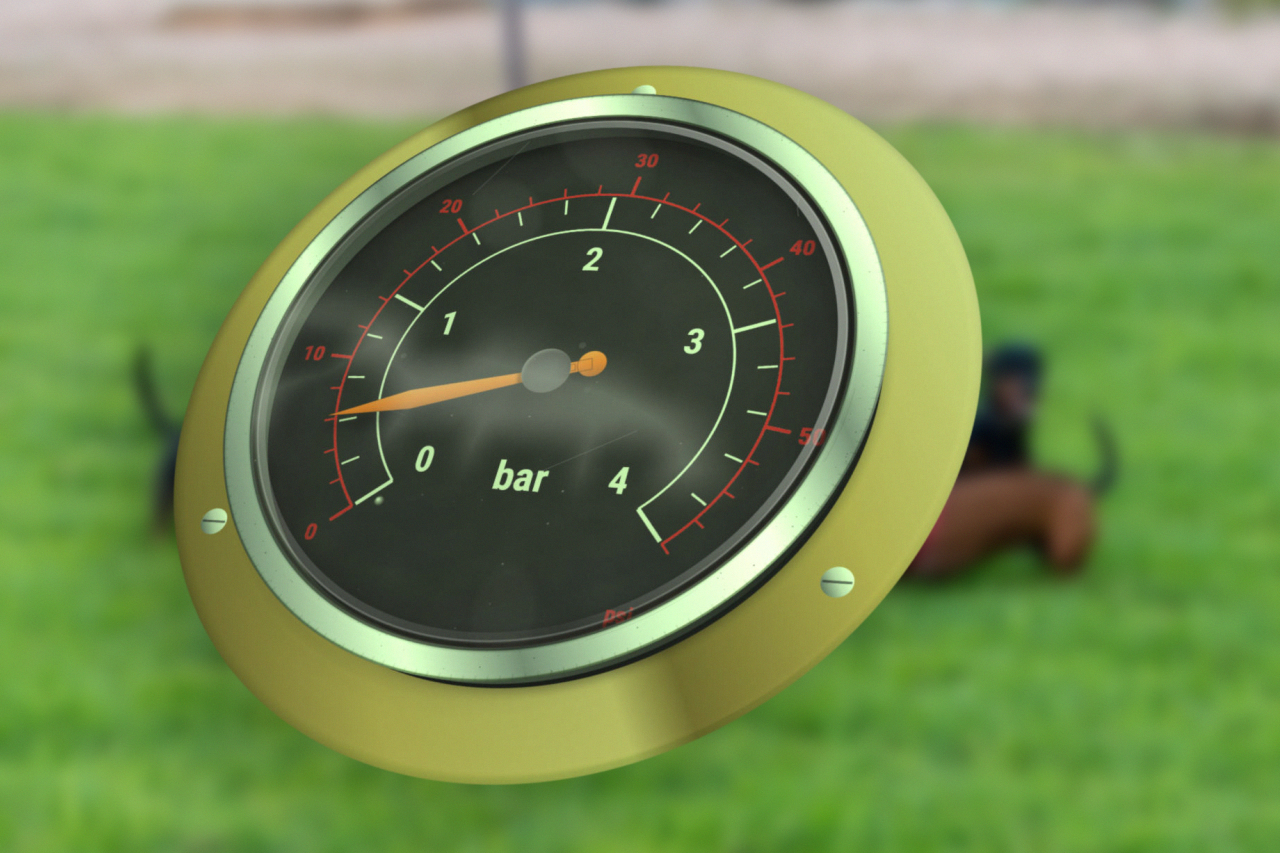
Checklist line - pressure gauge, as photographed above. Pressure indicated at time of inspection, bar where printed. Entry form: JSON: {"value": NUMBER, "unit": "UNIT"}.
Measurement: {"value": 0.4, "unit": "bar"}
